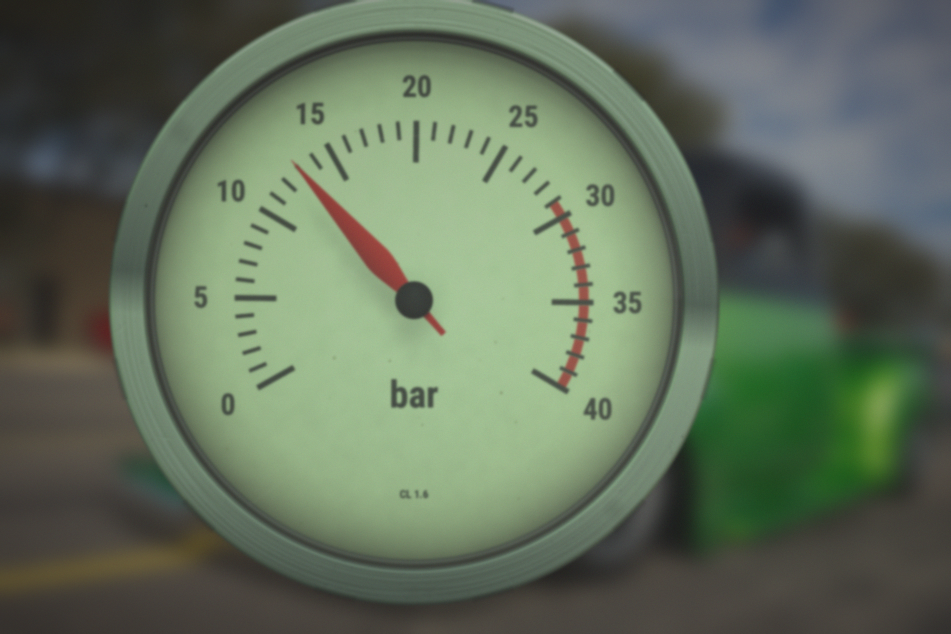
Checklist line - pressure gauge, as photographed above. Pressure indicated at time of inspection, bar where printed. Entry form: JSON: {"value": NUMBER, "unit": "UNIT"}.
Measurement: {"value": 13, "unit": "bar"}
